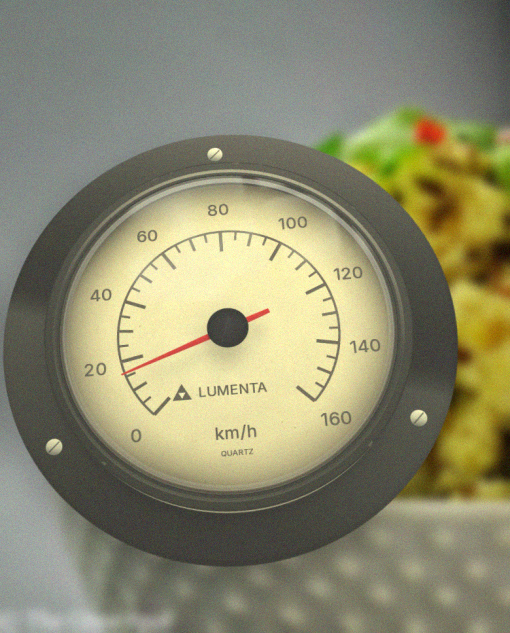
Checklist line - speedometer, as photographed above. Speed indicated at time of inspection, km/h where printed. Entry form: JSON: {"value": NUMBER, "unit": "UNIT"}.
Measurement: {"value": 15, "unit": "km/h"}
